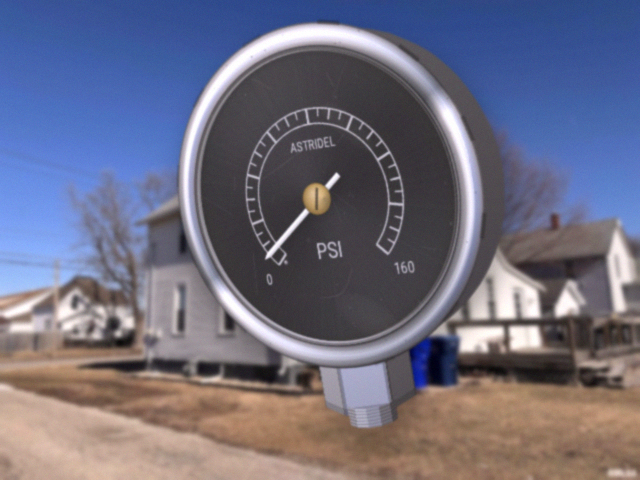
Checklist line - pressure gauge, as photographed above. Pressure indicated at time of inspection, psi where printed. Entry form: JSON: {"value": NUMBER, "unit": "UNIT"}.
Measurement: {"value": 5, "unit": "psi"}
